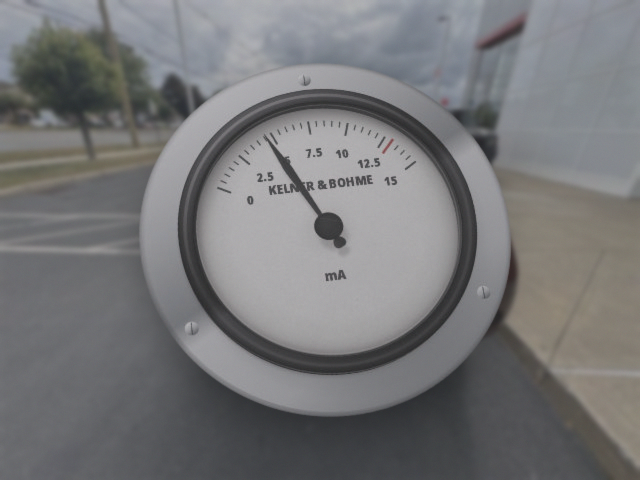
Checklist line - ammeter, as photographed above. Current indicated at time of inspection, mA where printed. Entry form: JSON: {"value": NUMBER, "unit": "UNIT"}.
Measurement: {"value": 4.5, "unit": "mA"}
